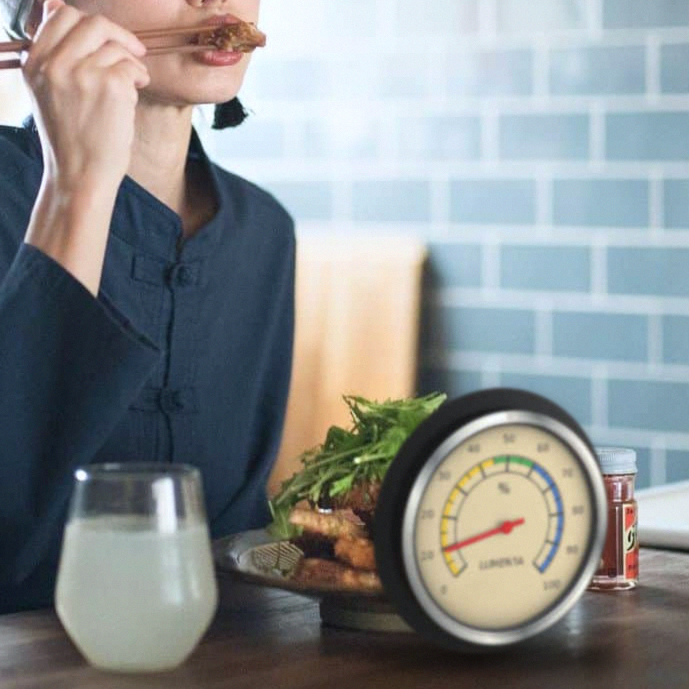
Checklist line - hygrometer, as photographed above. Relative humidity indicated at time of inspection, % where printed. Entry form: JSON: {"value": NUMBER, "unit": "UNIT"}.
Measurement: {"value": 10, "unit": "%"}
